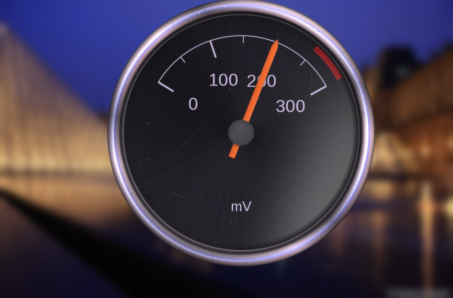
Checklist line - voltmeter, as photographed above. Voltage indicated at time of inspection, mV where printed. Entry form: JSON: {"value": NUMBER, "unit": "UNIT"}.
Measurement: {"value": 200, "unit": "mV"}
